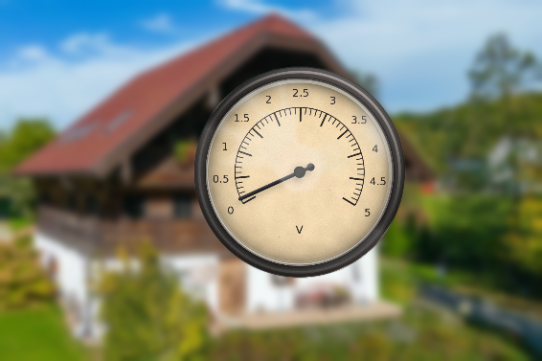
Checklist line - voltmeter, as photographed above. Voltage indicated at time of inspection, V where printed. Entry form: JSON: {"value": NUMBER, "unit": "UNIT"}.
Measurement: {"value": 0.1, "unit": "V"}
